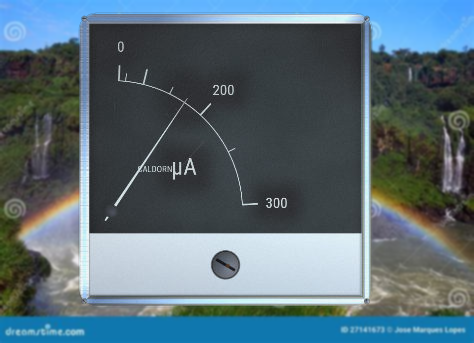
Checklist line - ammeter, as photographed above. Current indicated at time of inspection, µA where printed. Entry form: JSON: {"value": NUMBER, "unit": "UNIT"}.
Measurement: {"value": 175, "unit": "µA"}
